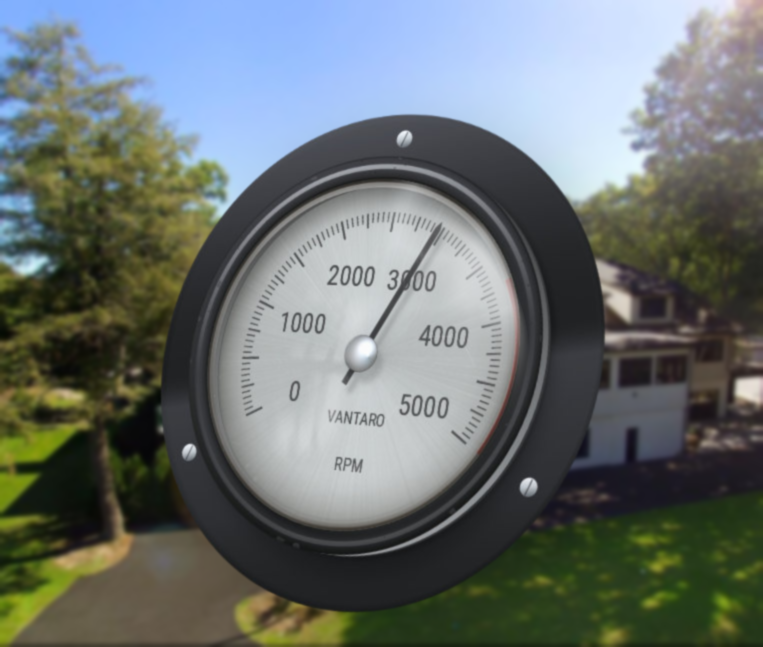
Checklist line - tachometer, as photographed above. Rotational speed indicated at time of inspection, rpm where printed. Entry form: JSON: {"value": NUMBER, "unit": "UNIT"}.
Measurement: {"value": 3000, "unit": "rpm"}
